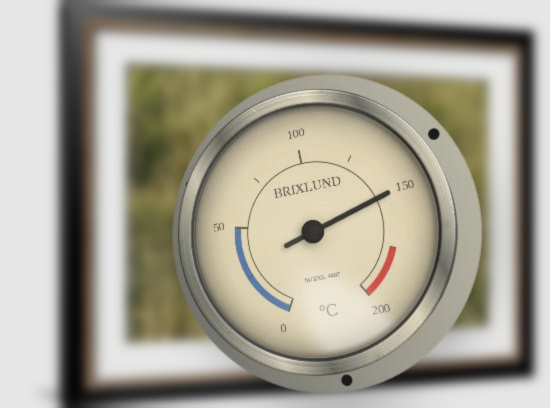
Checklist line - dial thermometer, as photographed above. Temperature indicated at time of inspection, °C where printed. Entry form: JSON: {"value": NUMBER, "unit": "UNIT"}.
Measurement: {"value": 150, "unit": "°C"}
